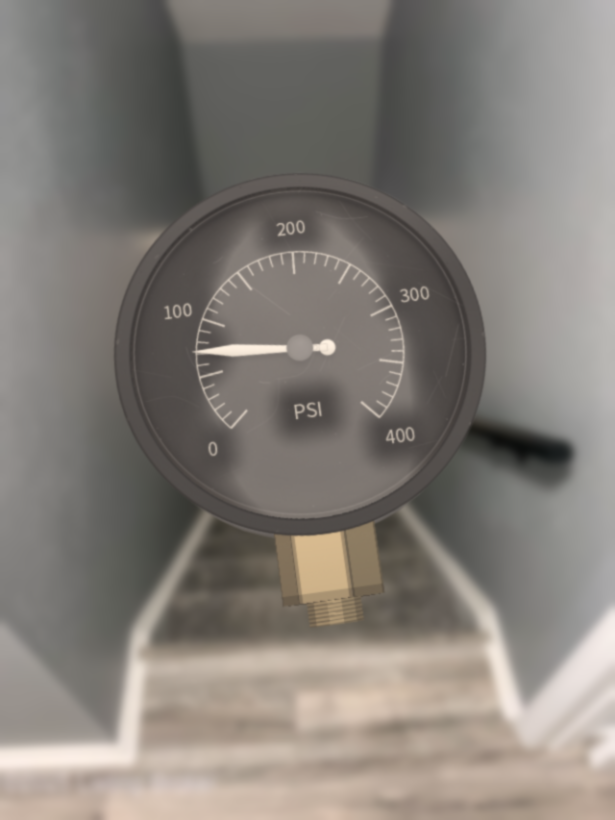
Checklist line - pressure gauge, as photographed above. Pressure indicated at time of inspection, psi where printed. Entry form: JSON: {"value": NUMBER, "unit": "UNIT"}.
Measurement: {"value": 70, "unit": "psi"}
